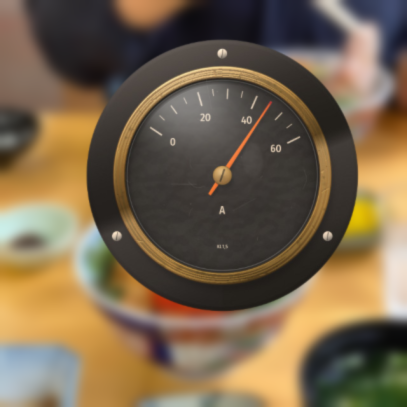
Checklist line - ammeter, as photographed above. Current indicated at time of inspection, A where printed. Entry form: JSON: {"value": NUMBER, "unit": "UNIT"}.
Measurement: {"value": 45, "unit": "A"}
